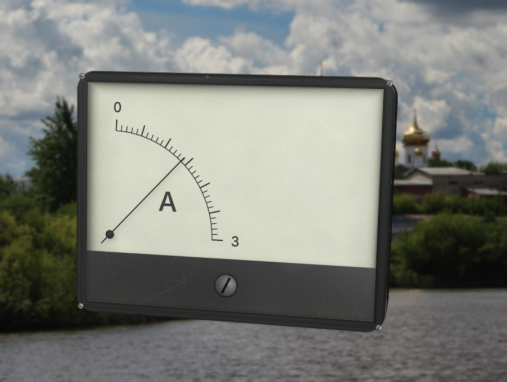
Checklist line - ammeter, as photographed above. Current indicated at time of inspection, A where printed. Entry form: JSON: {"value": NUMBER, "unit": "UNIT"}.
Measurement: {"value": 1.4, "unit": "A"}
